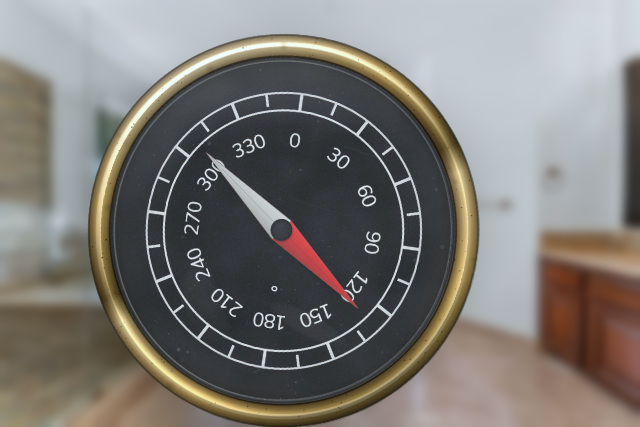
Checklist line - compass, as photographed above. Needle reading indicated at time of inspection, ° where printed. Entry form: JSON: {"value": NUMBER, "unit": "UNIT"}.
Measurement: {"value": 127.5, "unit": "°"}
